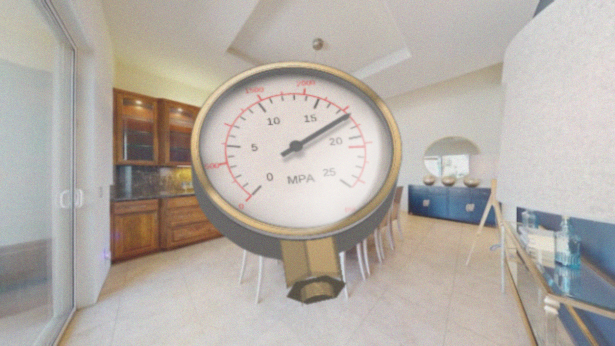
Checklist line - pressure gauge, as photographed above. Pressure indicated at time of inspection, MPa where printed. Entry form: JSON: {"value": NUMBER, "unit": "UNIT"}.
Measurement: {"value": 18, "unit": "MPa"}
